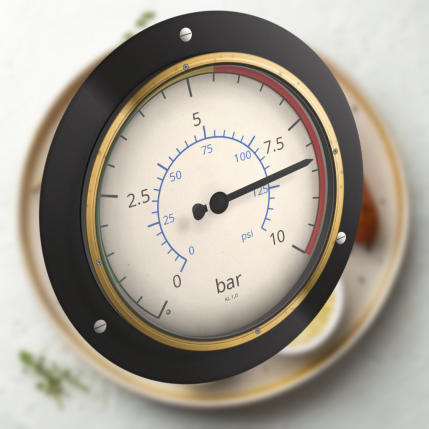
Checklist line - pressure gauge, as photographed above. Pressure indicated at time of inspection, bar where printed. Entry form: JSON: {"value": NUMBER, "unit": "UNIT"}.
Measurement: {"value": 8.25, "unit": "bar"}
